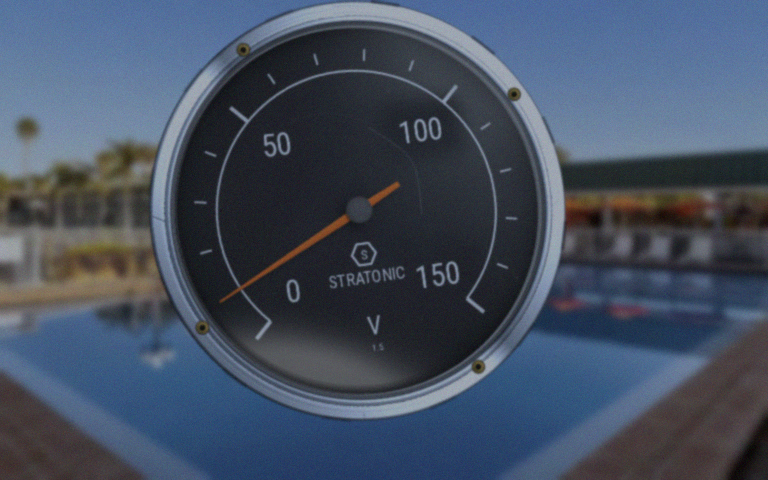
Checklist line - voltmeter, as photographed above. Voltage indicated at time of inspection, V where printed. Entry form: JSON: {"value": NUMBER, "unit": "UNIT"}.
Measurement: {"value": 10, "unit": "V"}
